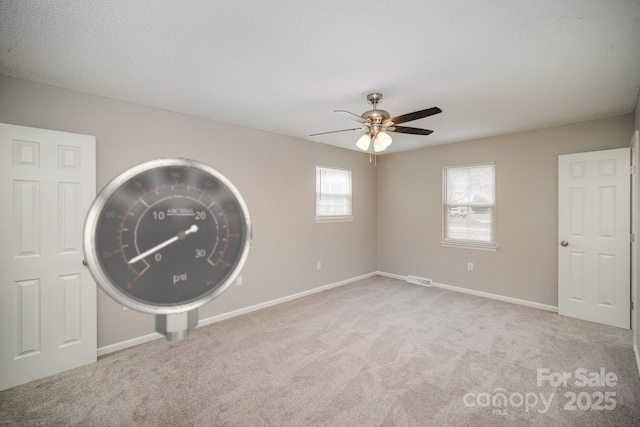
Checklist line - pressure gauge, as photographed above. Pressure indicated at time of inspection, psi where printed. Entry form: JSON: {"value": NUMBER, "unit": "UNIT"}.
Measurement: {"value": 2, "unit": "psi"}
